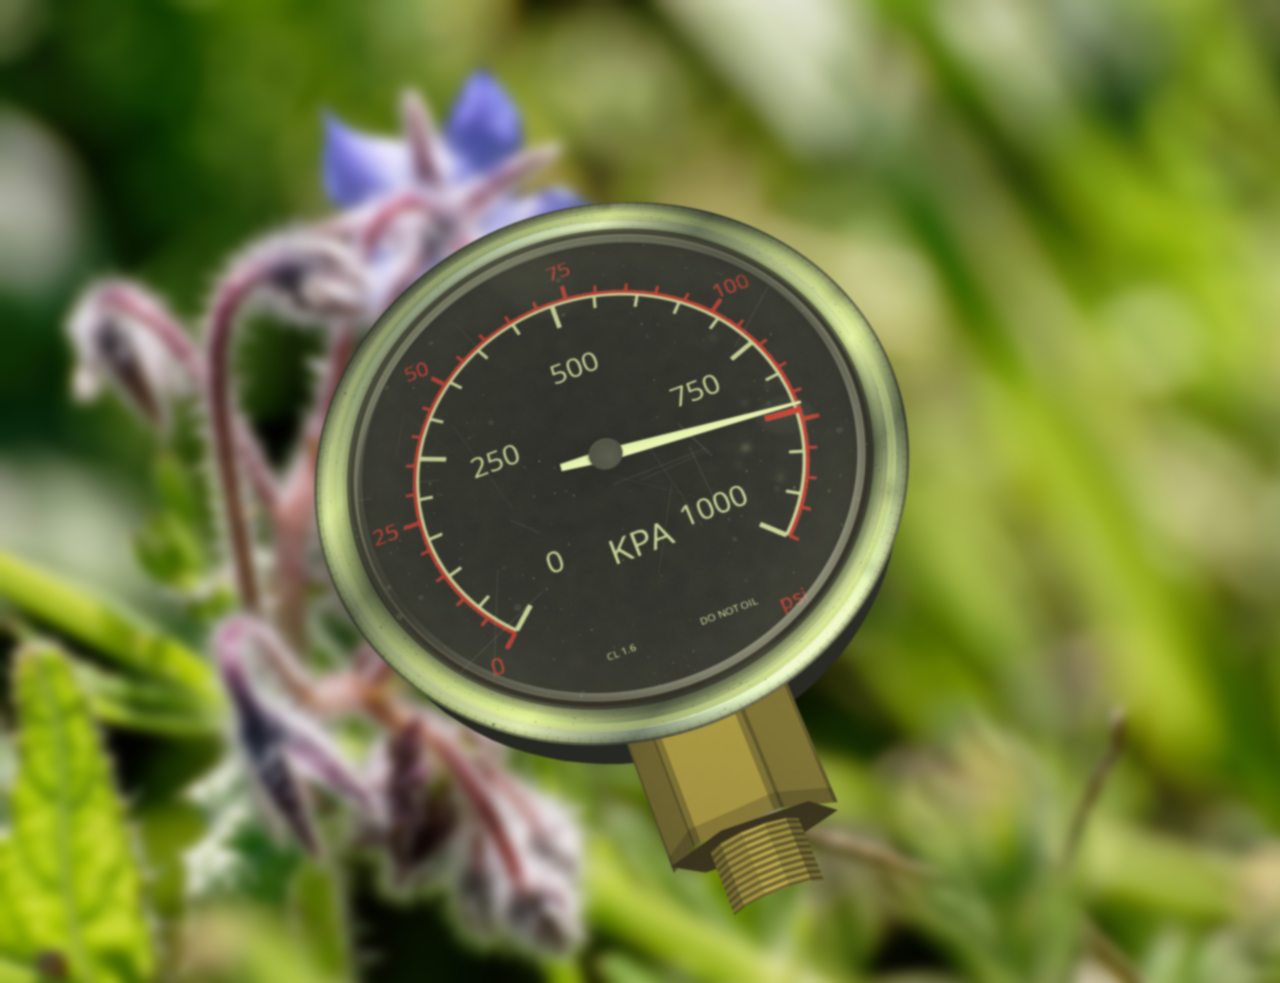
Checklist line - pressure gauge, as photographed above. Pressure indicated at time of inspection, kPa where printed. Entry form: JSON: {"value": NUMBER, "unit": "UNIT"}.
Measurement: {"value": 850, "unit": "kPa"}
